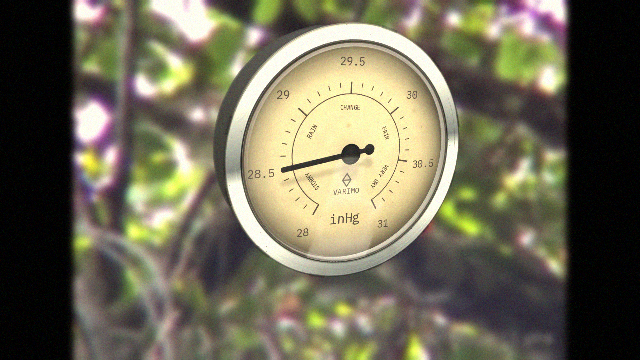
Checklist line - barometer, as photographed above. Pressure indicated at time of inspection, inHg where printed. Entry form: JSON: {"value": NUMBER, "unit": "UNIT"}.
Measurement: {"value": 28.5, "unit": "inHg"}
